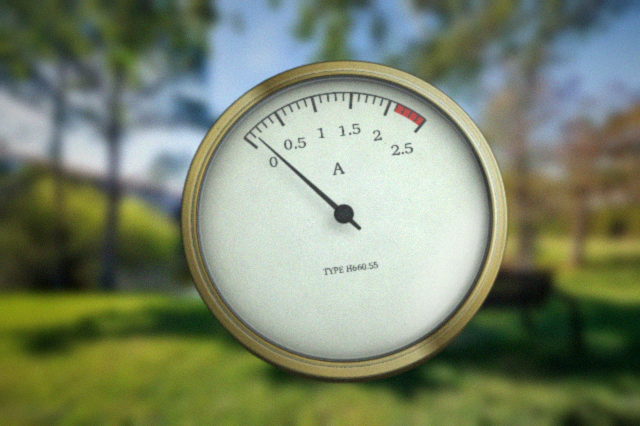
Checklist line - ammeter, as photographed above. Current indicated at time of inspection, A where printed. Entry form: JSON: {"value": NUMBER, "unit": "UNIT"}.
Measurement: {"value": 0.1, "unit": "A"}
